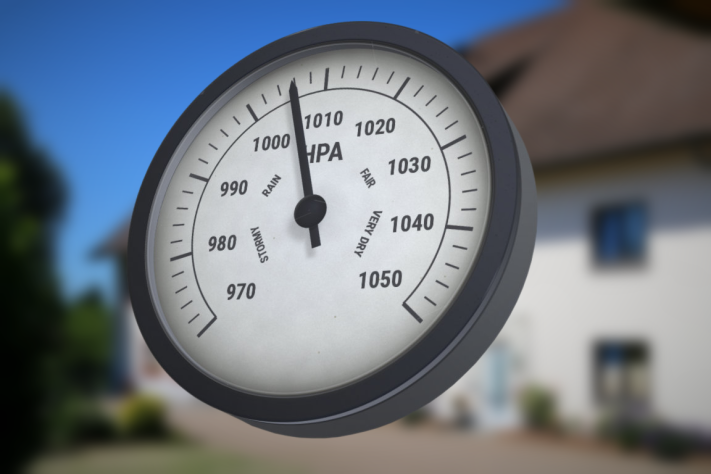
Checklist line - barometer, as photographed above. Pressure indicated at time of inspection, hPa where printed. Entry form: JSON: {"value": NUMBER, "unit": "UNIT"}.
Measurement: {"value": 1006, "unit": "hPa"}
